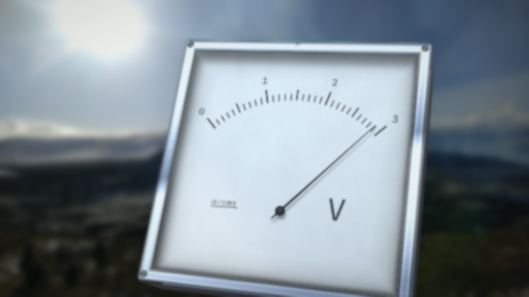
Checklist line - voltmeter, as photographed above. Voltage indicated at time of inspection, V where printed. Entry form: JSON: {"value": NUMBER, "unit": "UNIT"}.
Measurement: {"value": 2.9, "unit": "V"}
